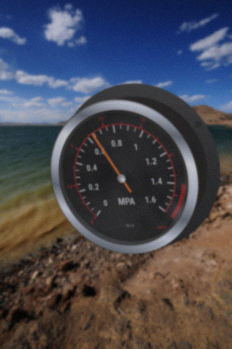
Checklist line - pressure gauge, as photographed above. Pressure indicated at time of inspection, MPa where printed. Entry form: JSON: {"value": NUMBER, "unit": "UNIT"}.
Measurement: {"value": 0.65, "unit": "MPa"}
